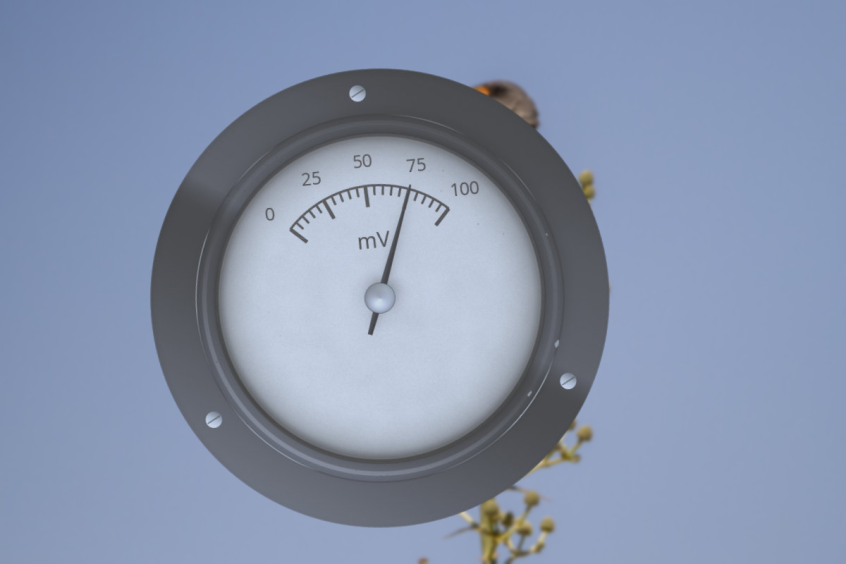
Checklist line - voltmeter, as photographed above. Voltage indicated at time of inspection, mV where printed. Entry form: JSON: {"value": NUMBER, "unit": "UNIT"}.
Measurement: {"value": 75, "unit": "mV"}
